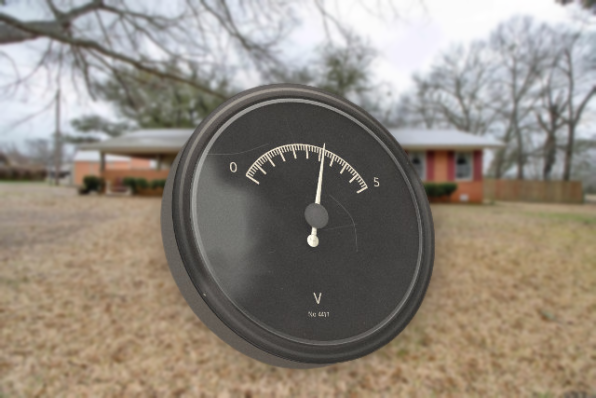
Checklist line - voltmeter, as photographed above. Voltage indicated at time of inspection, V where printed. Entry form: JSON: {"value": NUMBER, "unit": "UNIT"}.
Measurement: {"value": 3, "unit": "V"}
